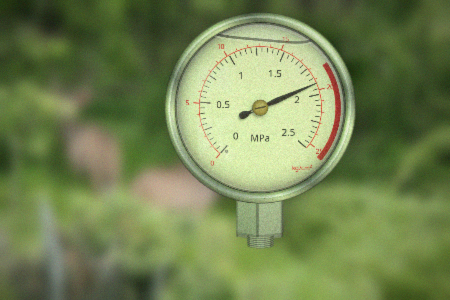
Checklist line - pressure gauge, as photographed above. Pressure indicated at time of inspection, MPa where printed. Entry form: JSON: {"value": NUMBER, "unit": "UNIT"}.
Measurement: {"value": 1.9, "unit": "MPa"}
